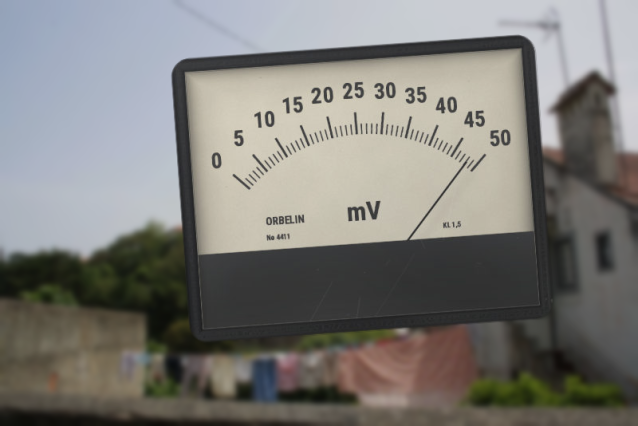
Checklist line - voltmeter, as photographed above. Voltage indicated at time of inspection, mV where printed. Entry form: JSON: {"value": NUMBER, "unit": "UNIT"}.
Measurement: {"value": 48, "unit": "mV"}
